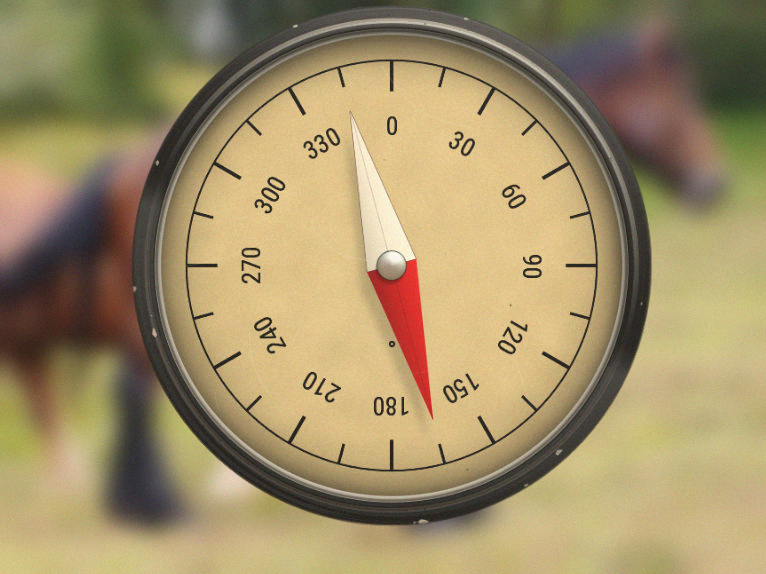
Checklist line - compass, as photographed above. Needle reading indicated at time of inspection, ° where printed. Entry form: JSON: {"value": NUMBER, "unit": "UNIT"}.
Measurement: {"value": 165, "unit": "°"}
